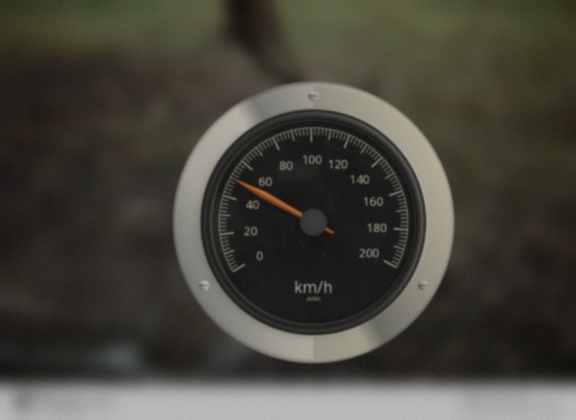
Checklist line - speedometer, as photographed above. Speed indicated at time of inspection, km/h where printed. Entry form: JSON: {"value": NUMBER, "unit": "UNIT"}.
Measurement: {"value": 50, "unit": "km/h"}
